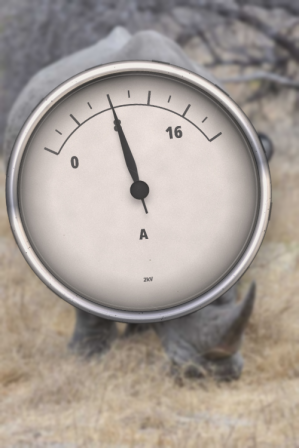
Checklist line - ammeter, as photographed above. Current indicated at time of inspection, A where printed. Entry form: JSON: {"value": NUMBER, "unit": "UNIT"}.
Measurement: {"value": 8, "unit": "A"}
